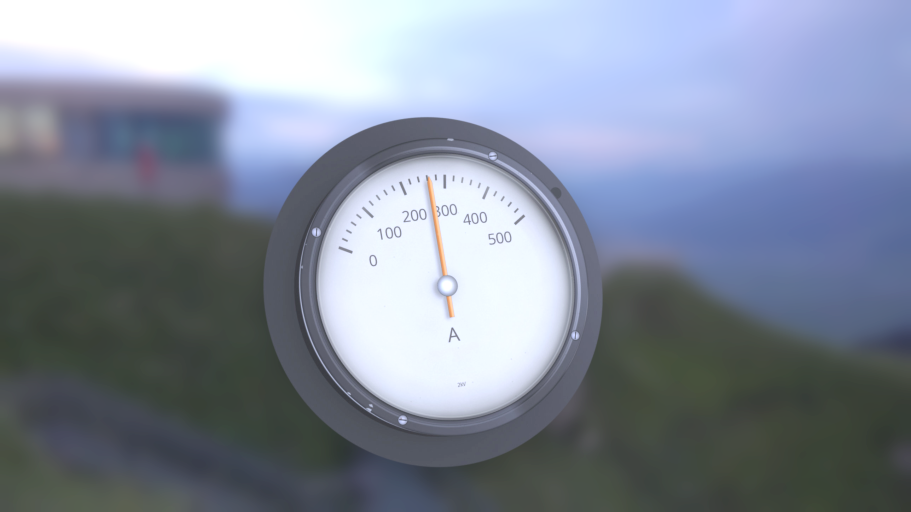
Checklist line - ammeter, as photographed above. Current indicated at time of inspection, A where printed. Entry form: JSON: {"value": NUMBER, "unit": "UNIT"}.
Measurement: {"value": 260, "unit": "A"}
